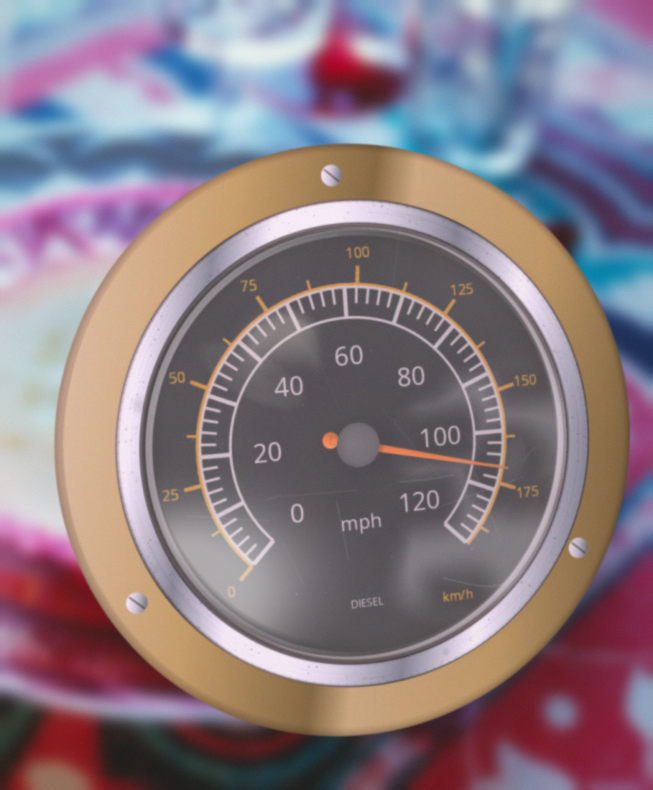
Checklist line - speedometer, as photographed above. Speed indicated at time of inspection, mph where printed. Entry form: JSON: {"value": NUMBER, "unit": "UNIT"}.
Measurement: {"value": 106, "unit": "mph"}
